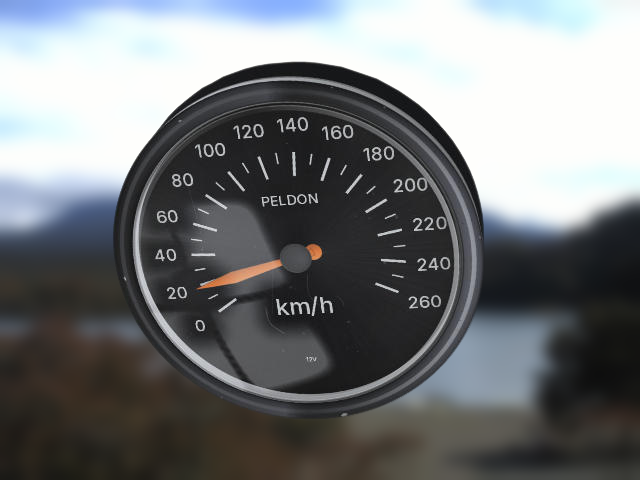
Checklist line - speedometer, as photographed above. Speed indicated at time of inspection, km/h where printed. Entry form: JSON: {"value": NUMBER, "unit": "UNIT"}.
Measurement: {"value": 20, "unit": "km/h"}
